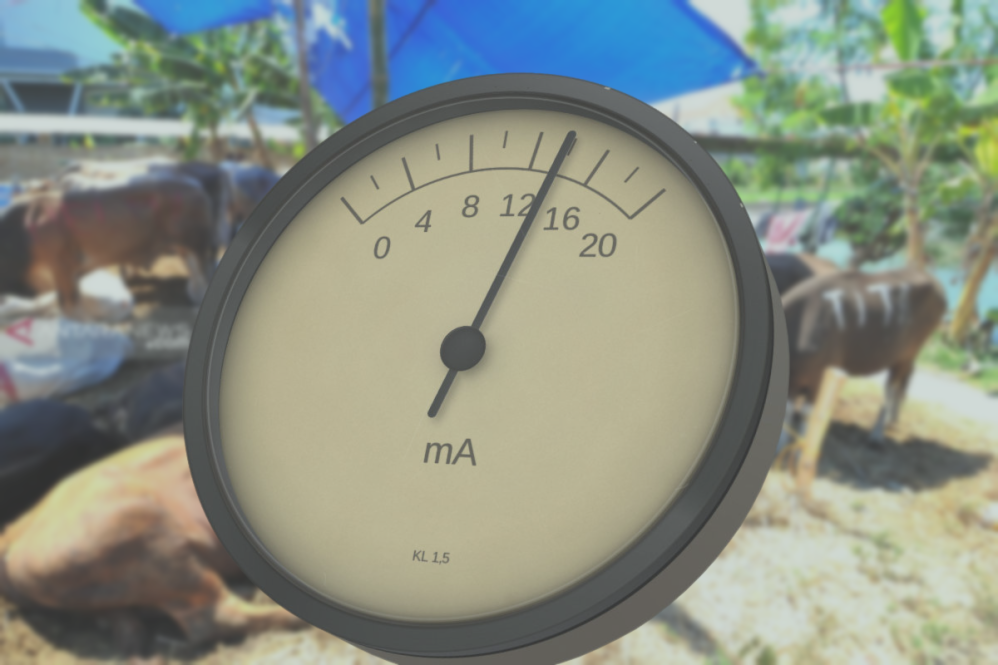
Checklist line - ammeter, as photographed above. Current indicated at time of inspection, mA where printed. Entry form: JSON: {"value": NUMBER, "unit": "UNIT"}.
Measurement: {"value": 14, "unit": "mA"}
